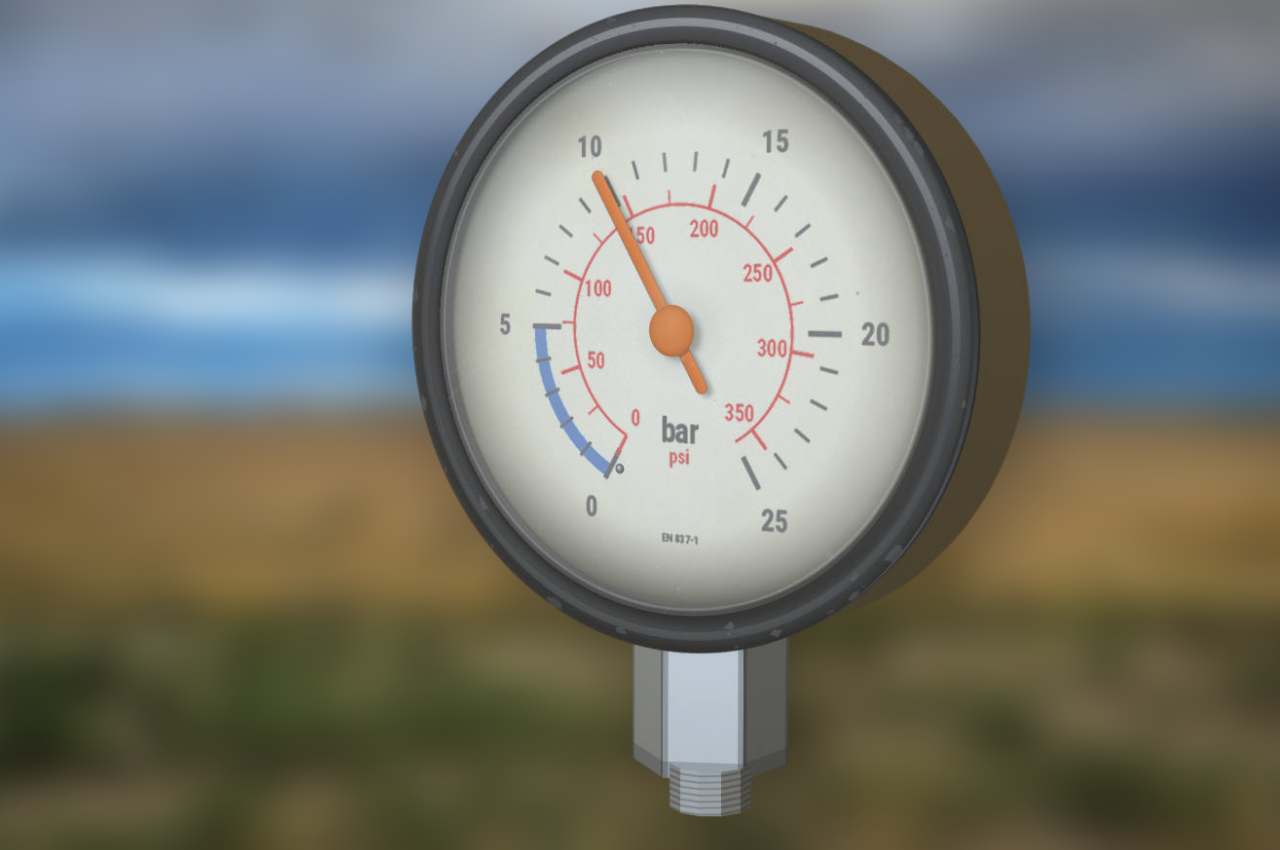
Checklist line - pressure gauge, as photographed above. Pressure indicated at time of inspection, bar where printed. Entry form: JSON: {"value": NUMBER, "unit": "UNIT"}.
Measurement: {"value": 10, "unit": "bar"}
